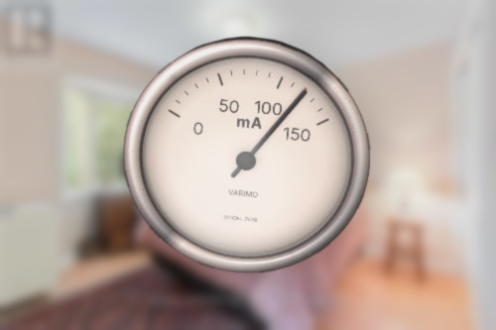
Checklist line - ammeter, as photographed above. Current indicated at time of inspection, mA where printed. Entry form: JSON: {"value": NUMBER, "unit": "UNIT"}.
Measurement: {"value": 120, "unit": "mA"}
